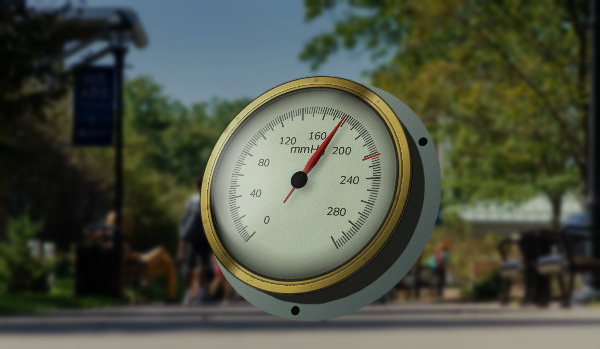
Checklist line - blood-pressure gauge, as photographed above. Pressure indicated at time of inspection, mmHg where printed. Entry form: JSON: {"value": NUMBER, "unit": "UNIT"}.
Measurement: {"value": 180, "unit": "mmHg"}
